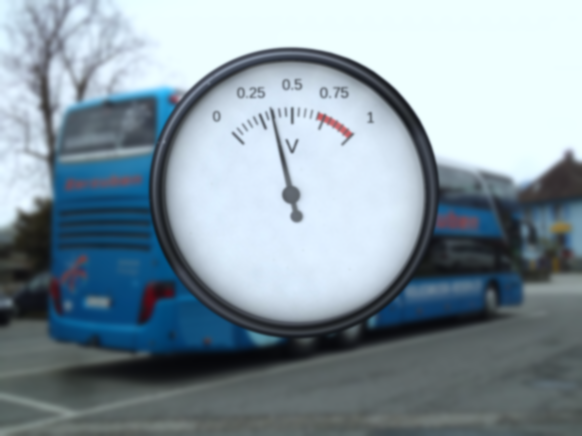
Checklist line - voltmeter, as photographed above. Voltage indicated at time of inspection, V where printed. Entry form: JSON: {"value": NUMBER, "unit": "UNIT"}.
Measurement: {"value": 0.35, "unit": "V"}
